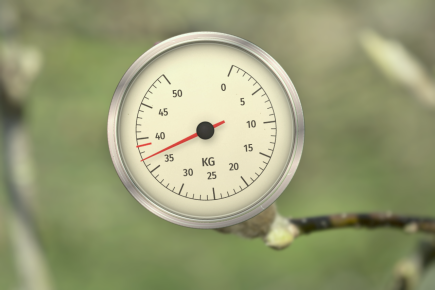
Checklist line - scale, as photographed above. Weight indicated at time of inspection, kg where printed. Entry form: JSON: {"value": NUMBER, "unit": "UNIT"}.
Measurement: {"value": 37, "unit": "kg"}
